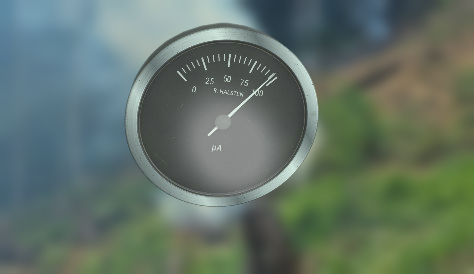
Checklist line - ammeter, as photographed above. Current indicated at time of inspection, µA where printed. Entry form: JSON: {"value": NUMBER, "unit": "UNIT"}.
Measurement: {"value": 95, "unit": "µA"}
